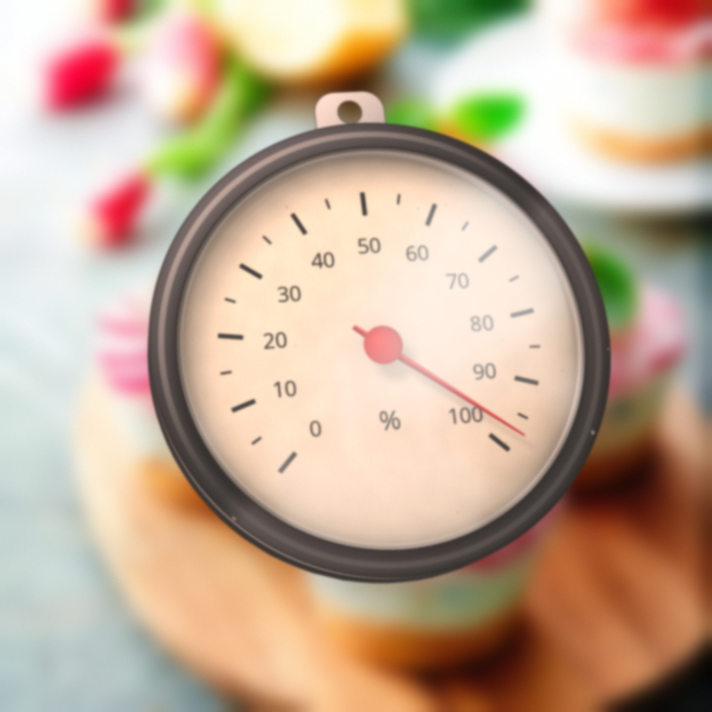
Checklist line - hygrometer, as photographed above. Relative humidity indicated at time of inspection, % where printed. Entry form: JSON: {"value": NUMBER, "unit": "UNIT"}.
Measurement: {"value": 97.5, "unit": "%"}
